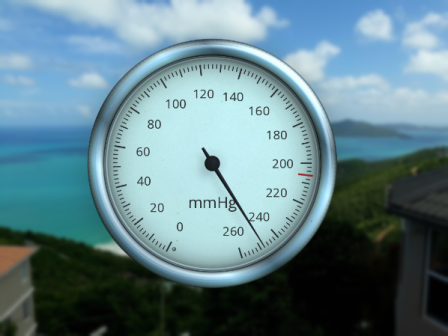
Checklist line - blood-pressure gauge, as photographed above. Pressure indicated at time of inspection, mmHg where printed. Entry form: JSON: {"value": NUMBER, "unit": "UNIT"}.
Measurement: {"value": 248, "unit": "mmHg"}
